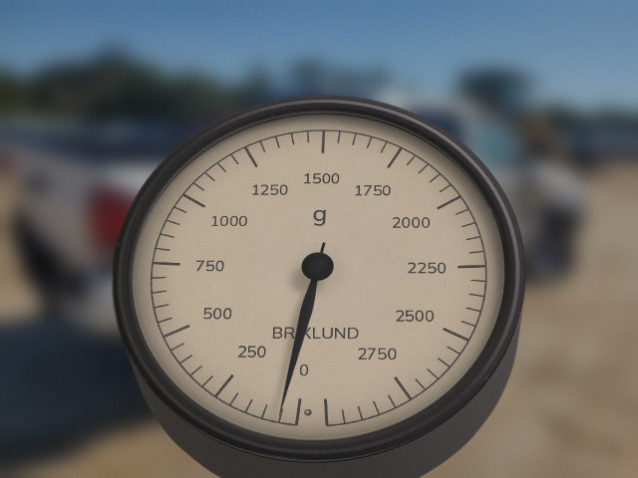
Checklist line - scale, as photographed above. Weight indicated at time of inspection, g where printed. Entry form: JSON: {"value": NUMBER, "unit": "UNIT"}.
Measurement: {"value": 50, "unit": "g"}
